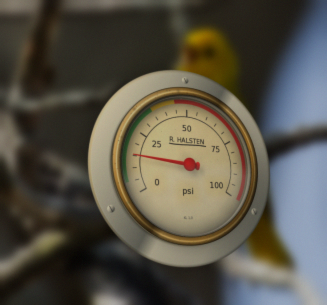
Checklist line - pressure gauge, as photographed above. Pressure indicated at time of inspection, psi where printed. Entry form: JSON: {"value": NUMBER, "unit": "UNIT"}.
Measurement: {"value": 15, "unit": "psi"}
